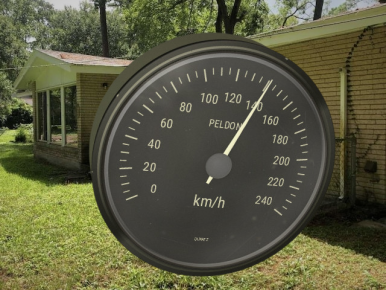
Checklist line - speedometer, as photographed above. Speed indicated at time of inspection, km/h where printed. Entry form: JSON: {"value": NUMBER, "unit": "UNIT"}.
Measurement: {"value": 140, "unit": "km/h"}
